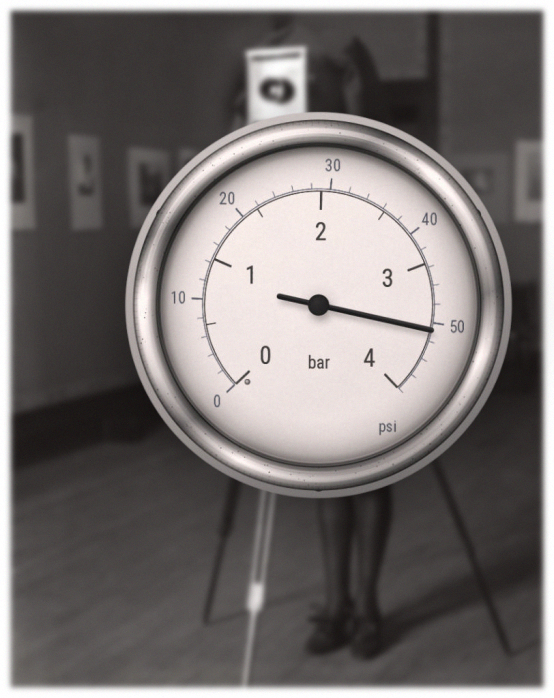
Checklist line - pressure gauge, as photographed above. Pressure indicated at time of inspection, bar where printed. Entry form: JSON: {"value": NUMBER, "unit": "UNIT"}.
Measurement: {"value": 3.5, "unit": "bar"}
